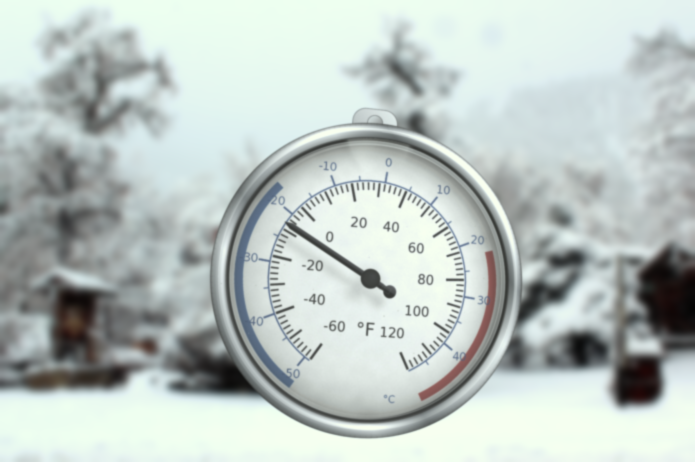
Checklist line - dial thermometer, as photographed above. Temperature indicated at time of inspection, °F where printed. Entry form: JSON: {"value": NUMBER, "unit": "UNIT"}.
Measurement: {"value": -8, "unit": "°F"}
